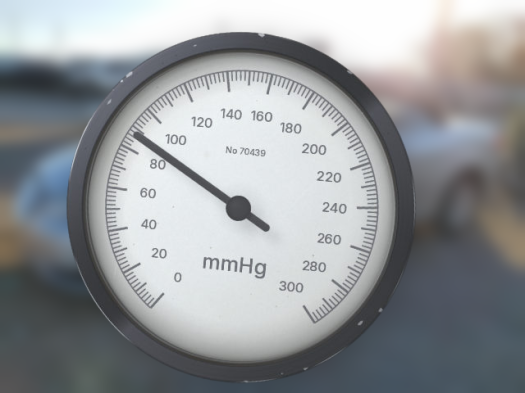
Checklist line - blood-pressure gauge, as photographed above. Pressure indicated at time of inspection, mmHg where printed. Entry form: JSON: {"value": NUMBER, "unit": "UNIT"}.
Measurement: {"value": 88, "unit": "mmHg"}
